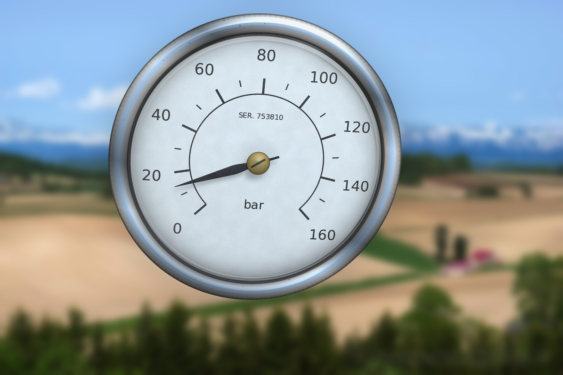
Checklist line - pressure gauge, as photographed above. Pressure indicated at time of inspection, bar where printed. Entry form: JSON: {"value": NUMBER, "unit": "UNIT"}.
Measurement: {"value": 15, "unit": "bar"}
